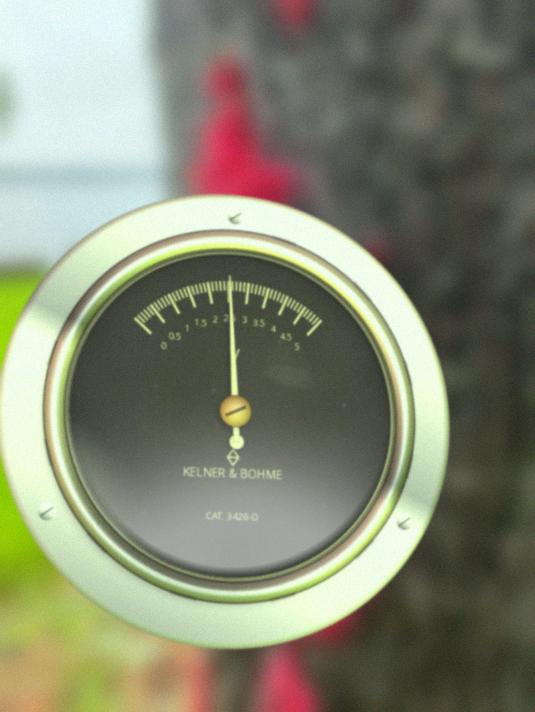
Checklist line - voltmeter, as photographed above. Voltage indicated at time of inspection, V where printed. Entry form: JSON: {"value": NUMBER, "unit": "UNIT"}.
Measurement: {"value": 2.5, "unit": "V"}
